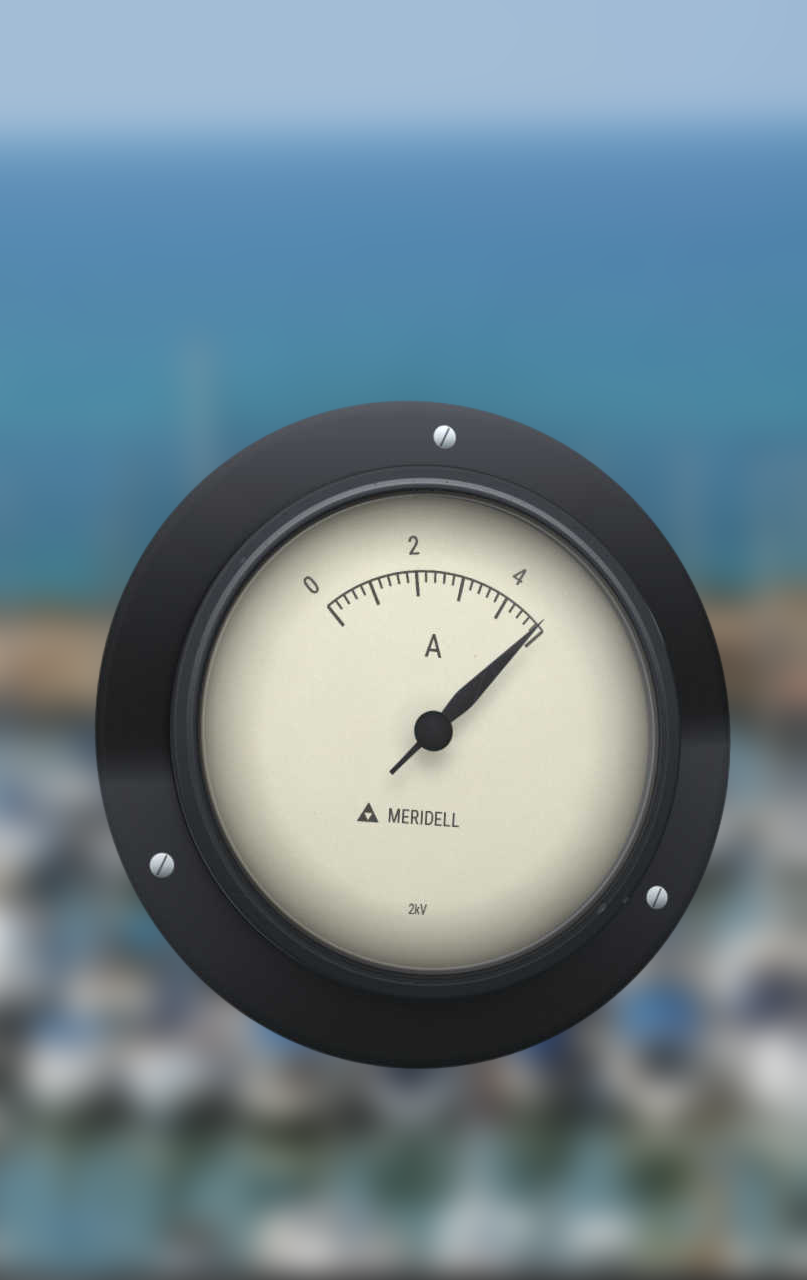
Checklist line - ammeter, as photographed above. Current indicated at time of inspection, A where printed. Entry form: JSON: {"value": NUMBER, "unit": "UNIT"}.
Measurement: {"value": 4.8, "unit": "A"}
